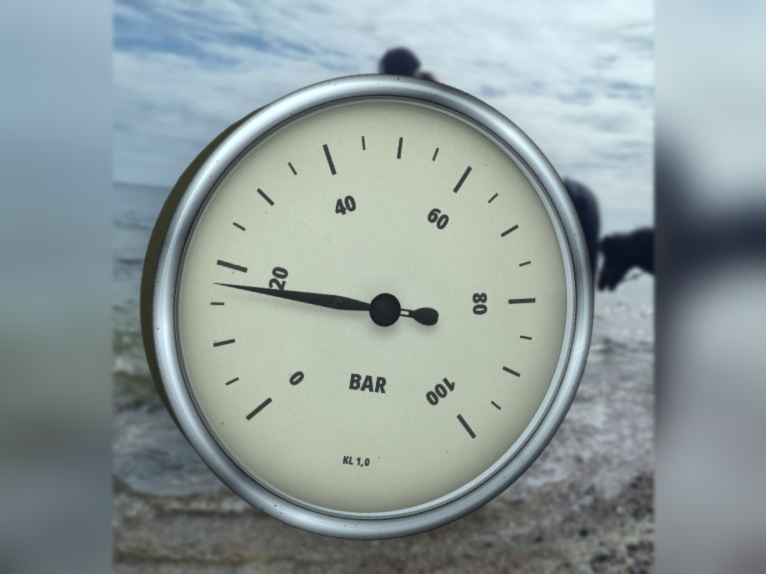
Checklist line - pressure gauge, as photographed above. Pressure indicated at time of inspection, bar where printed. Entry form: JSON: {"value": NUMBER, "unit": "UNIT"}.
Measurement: {"value": 17.5, "unit": "bar"}
